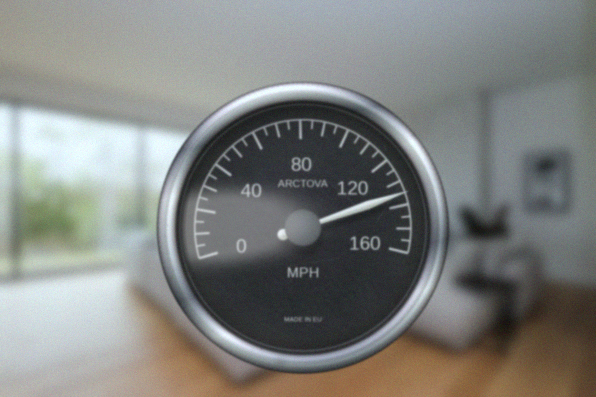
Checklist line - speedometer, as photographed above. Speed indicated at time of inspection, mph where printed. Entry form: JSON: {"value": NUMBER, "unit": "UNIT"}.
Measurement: {"value": 135, "unit": "mph"}
